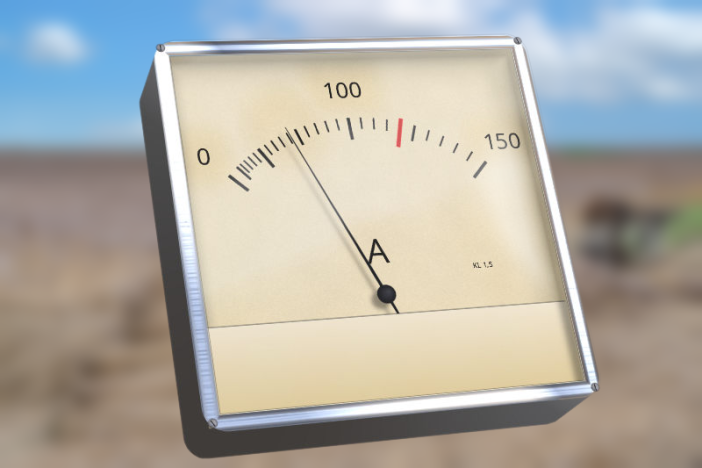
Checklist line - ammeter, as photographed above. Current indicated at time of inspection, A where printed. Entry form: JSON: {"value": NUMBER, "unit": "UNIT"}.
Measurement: {"value": 70, "unit": "A"}
